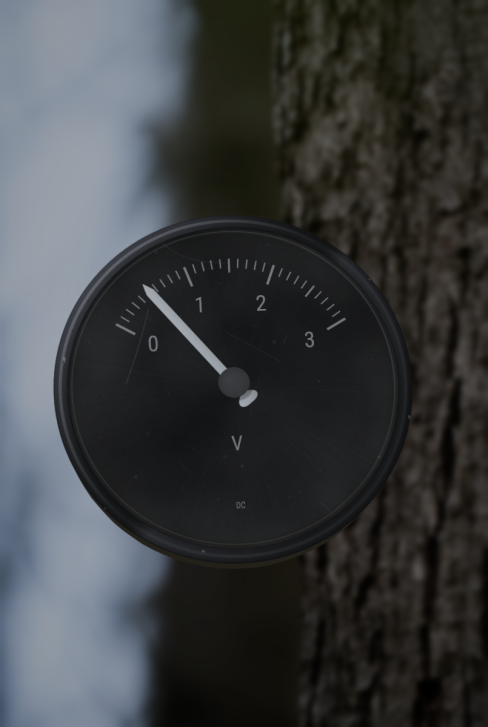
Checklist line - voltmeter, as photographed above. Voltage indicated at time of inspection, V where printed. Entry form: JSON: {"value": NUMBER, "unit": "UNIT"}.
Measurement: {"value": 0.5, "unit": "V"}
